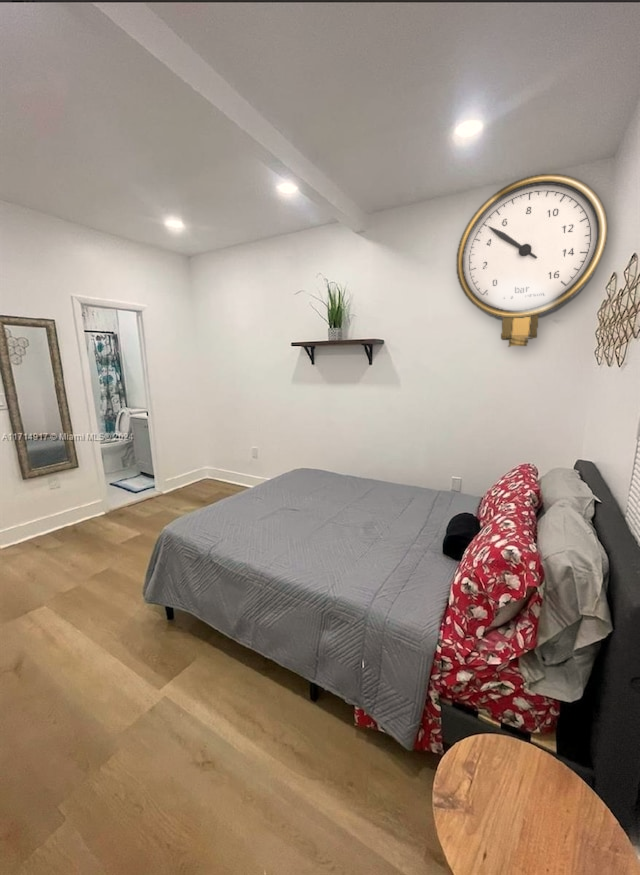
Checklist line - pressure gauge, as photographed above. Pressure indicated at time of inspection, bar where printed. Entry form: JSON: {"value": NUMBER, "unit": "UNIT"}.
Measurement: {"value": 5, "unit": "bar"}
